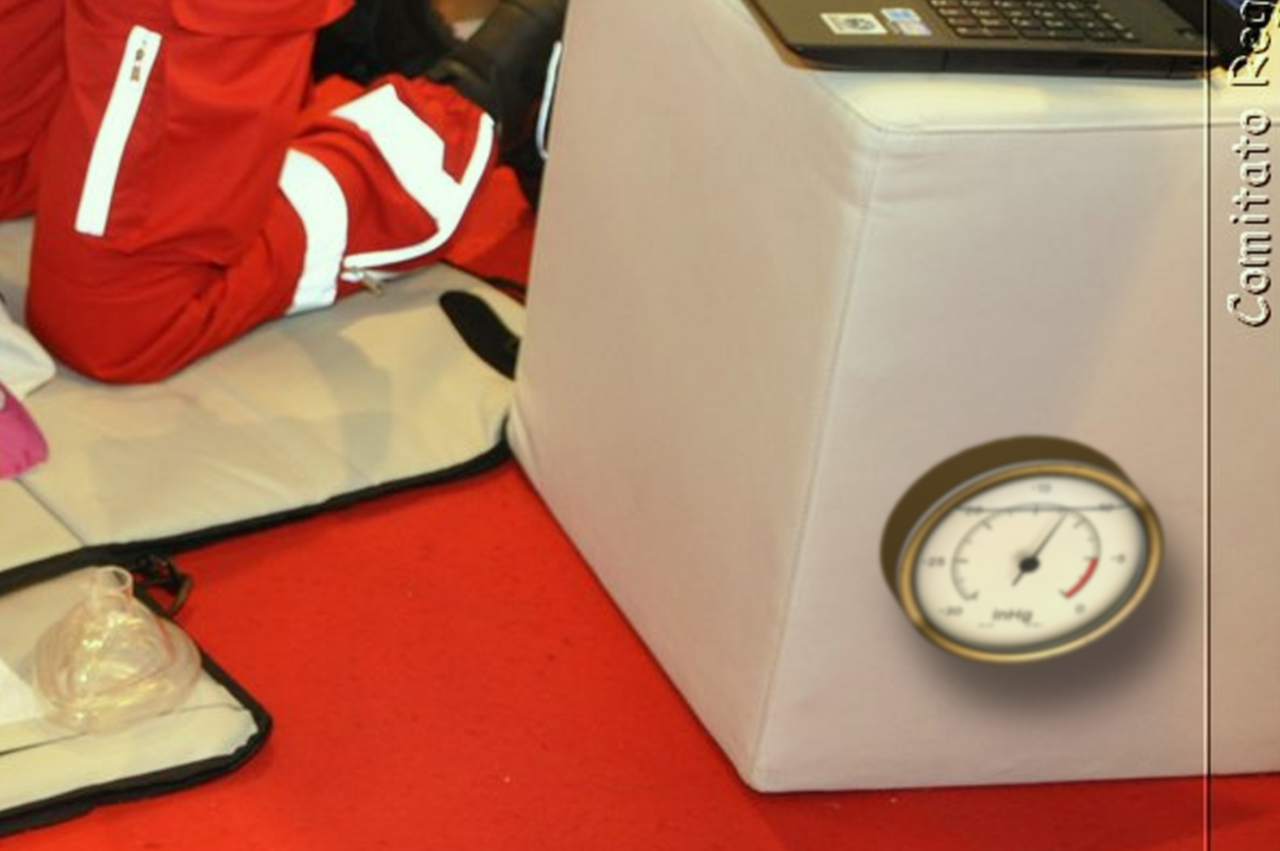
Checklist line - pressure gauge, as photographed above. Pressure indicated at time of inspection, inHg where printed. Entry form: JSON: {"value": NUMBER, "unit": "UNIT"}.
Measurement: {"value": -12.5, "unit": "inHg"}
